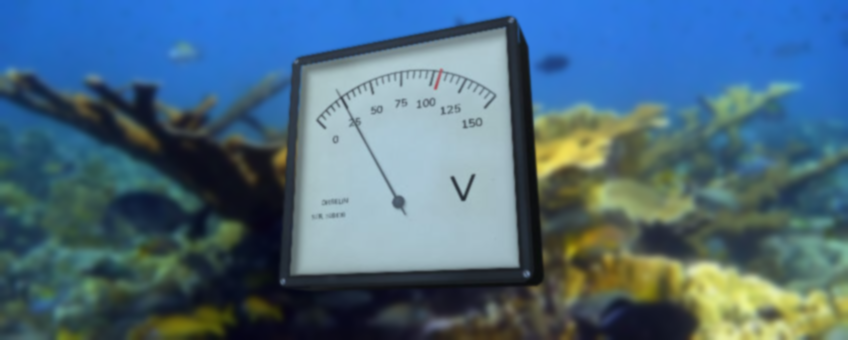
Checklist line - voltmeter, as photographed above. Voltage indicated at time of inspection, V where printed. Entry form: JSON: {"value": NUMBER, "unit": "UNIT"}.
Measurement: {"value": 25, "unit": "V"}
